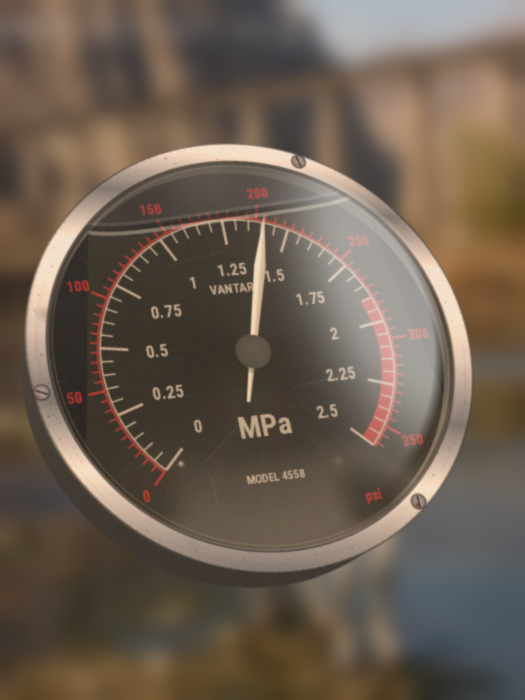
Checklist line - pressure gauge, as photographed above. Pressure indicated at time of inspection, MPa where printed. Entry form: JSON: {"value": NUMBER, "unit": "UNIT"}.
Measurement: {"value": 1.4, "unit": "MPa"}
